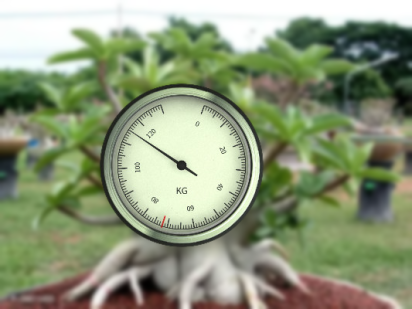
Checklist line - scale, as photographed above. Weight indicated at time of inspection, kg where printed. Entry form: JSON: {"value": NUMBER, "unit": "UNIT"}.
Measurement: {"value": 115, "unit": "kg"}
